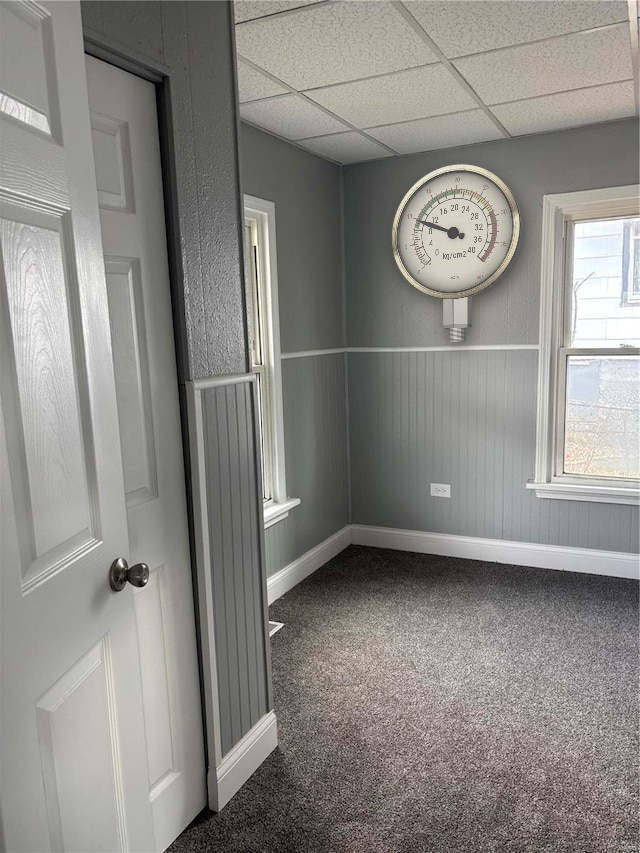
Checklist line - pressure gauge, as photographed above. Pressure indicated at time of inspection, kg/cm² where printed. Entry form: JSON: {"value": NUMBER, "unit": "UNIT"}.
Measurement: {"value": 10, "unit": "kg/cm²"}
